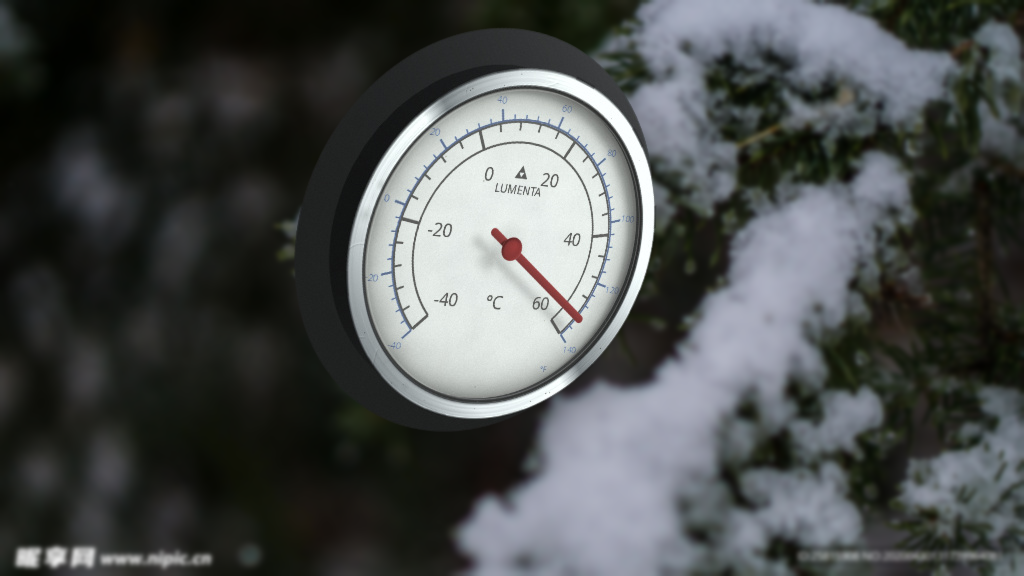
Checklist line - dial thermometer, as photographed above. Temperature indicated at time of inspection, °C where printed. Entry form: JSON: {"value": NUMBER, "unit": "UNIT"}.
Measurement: {"value": 56, "unit": "°C"}
